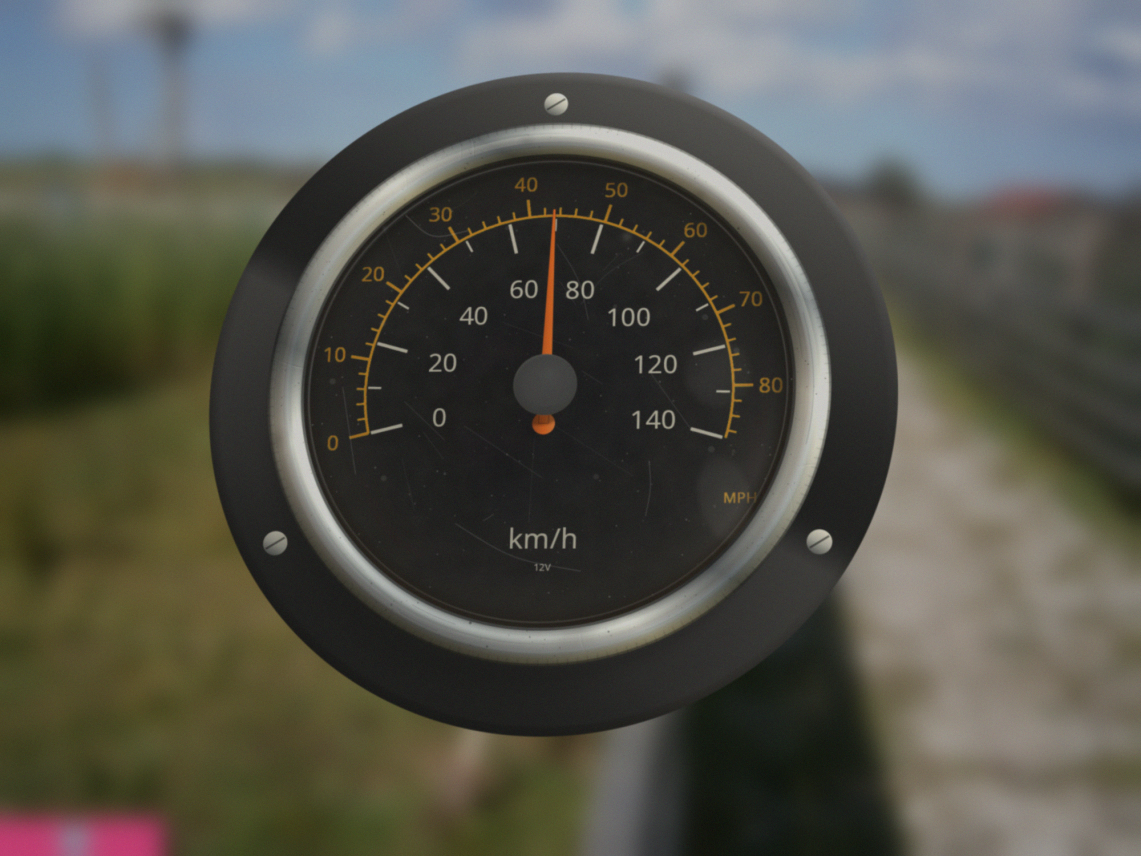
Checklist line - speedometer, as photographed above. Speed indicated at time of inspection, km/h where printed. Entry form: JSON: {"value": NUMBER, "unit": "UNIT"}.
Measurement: {"value": 70, "unit": "km/h"}
